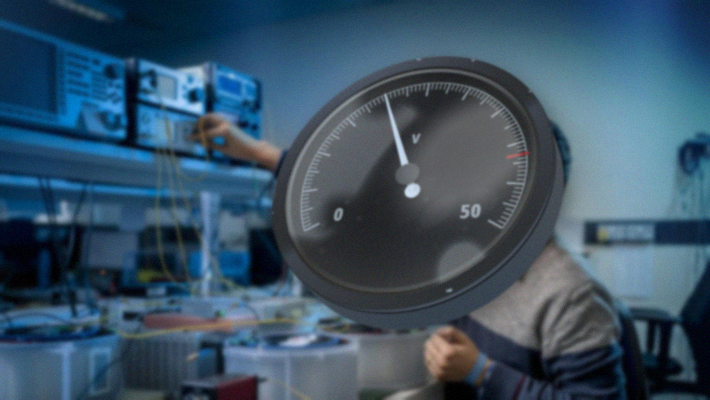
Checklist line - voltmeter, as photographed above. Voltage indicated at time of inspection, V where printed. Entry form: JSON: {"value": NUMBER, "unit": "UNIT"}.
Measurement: {"value": 20, "unit": "V"}
